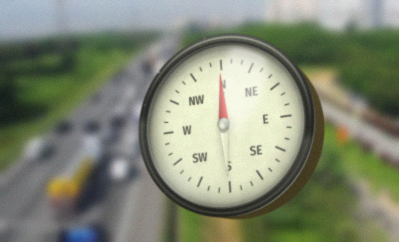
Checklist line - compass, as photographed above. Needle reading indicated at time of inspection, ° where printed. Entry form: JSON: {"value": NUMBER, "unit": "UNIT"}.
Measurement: {"value": 0, "unit": "°"}
